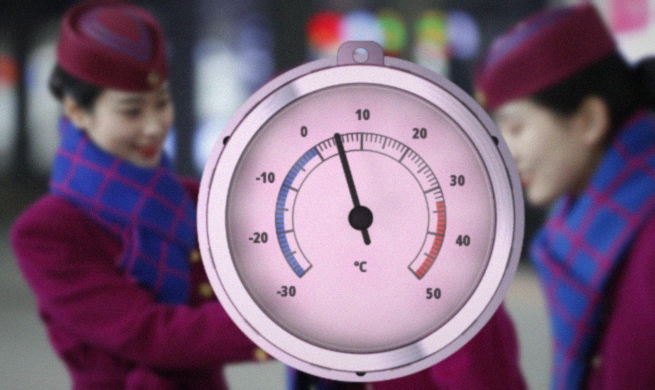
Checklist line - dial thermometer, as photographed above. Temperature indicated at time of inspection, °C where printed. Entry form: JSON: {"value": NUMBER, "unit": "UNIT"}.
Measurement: {"value": 5, "unit": "°C"}
